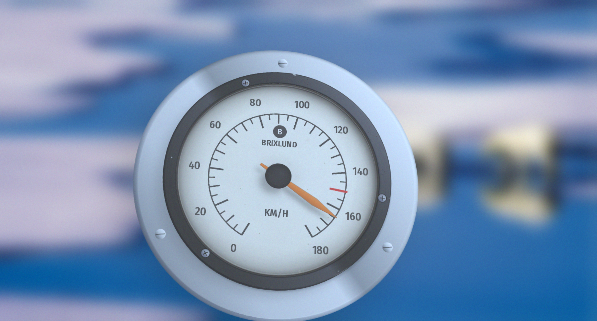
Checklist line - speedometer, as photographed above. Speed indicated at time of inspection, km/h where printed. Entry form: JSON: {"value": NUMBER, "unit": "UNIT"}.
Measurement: {"value": 165, "unit": "km/h"}
